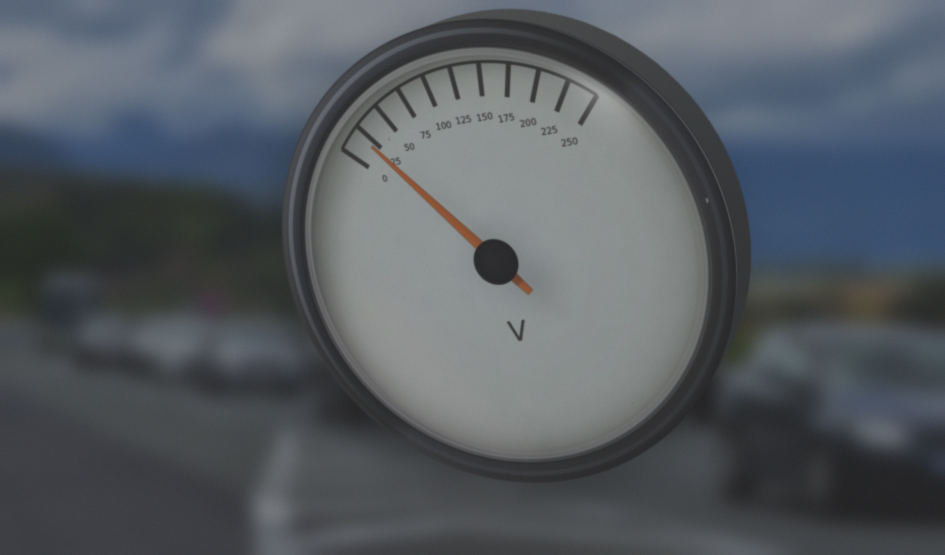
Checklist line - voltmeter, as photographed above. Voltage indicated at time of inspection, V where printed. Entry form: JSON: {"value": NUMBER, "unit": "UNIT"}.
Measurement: {"value": 25, "unit": "V"}
